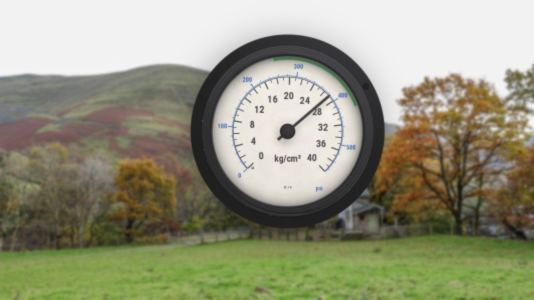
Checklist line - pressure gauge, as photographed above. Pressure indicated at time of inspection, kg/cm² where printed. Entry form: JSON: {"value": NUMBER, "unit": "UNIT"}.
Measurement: {"value": 27, "unit": "kg/cm²"}
